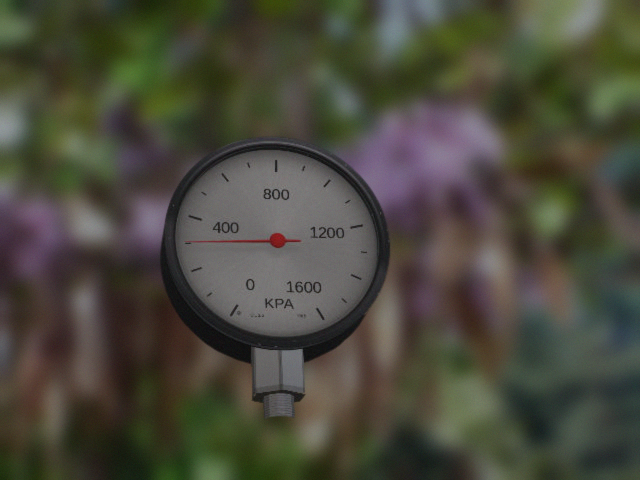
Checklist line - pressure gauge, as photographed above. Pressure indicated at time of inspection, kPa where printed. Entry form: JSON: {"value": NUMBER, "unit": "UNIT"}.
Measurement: {"value": 300, "unit": "kPa"}
